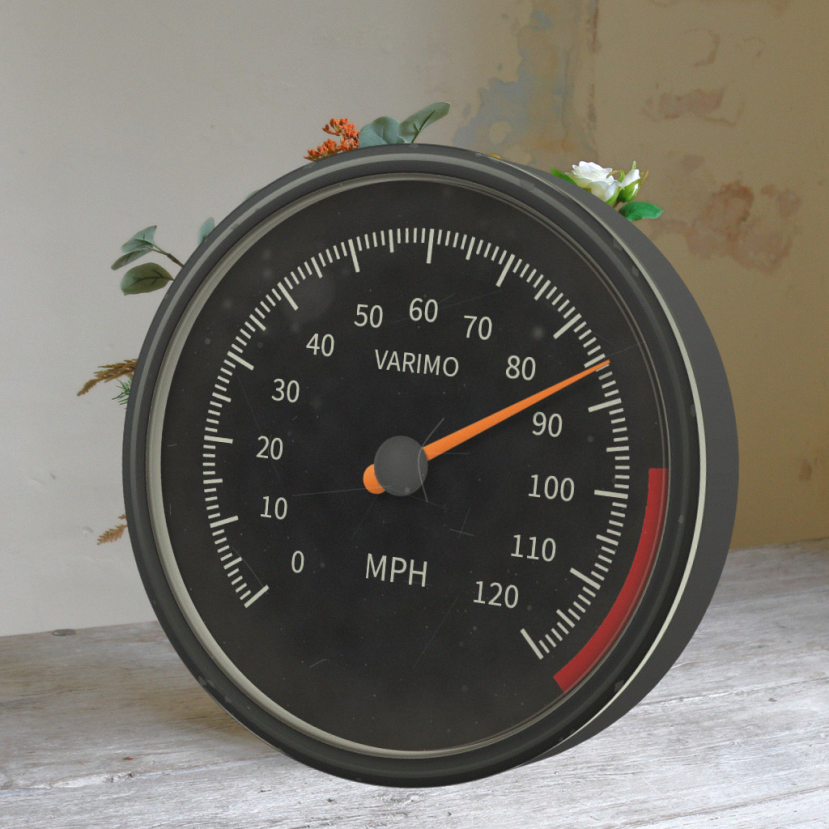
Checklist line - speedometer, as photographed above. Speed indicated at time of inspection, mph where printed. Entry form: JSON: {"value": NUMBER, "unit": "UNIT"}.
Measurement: {"value": 86, "unit": "mph"}
